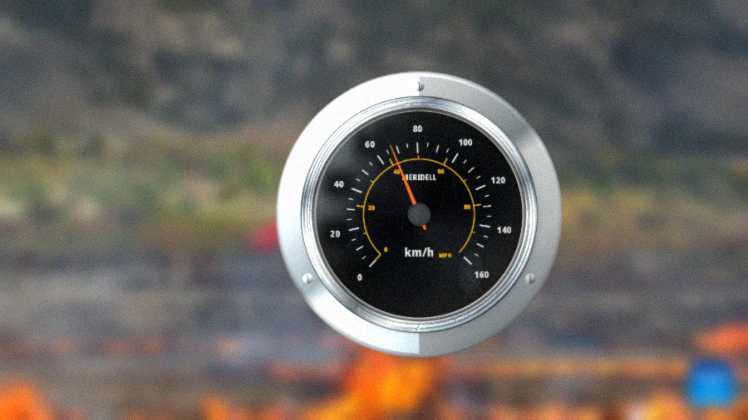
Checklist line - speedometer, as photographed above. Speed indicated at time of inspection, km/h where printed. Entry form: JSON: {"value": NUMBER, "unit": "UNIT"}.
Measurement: {"value": 67.5, "unit": "km/h"}
